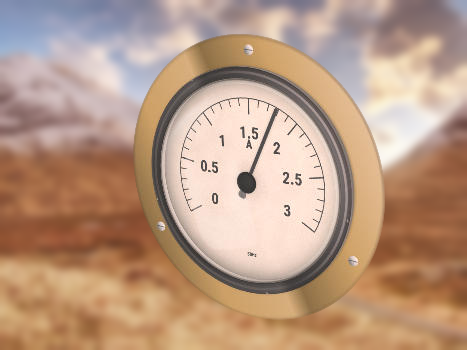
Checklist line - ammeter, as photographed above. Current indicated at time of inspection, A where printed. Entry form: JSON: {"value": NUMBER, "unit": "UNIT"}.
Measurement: {"value": 1.8, "unit": "A"}
